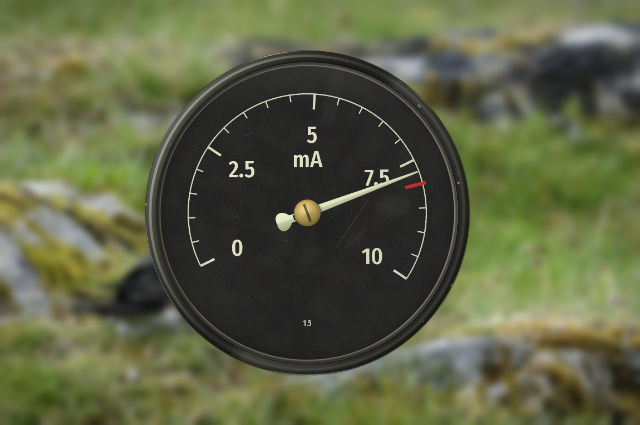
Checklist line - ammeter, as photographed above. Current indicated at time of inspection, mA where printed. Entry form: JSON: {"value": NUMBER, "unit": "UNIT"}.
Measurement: {"value": 7.75, "unit": "mA"}
